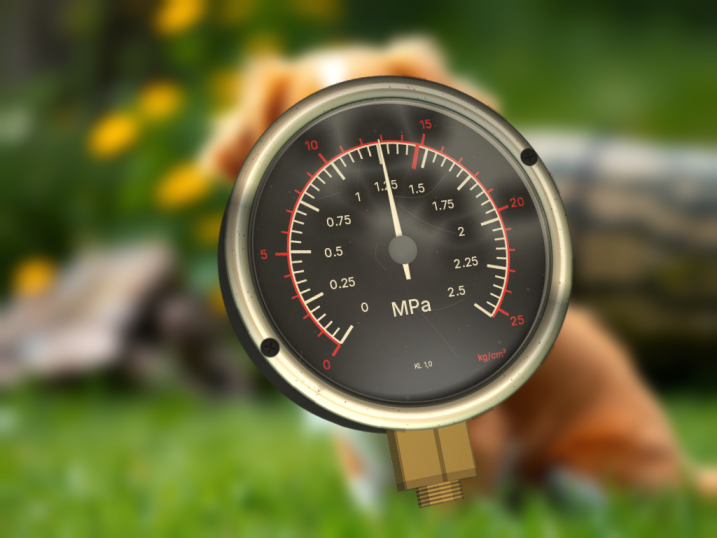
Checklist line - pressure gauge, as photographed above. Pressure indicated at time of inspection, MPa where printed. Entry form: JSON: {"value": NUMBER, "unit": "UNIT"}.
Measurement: {"value": 1.25, "unit": "MPa"}
